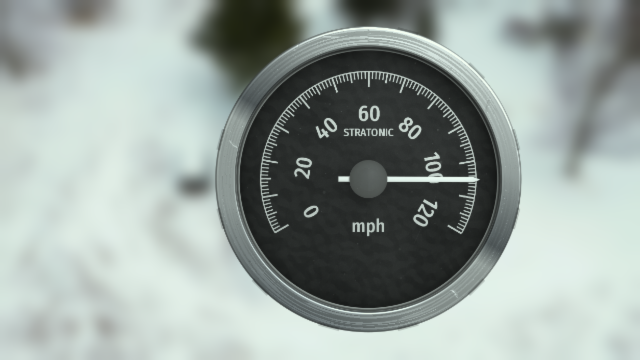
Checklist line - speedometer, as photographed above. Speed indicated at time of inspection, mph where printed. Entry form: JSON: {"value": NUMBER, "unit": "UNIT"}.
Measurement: {"value": 105, "unit": "mph"}
